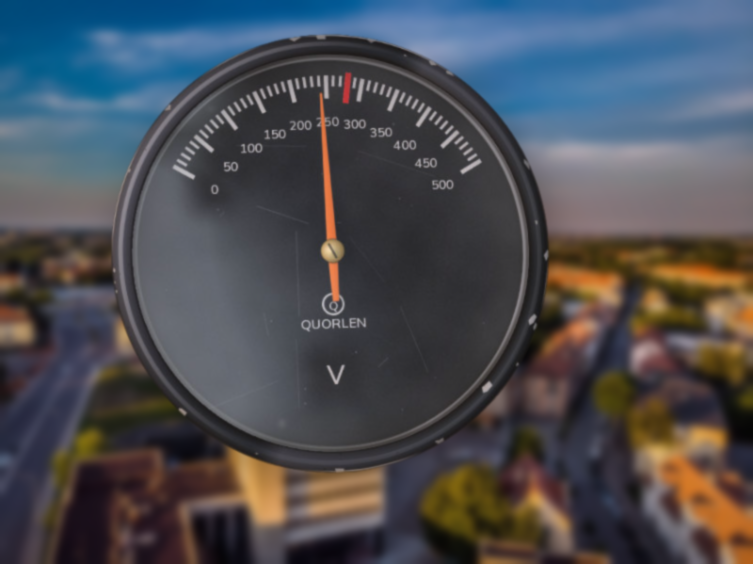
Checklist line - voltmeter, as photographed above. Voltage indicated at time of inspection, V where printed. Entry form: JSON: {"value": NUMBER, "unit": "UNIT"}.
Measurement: {"value": 240, "unit": "V"}
